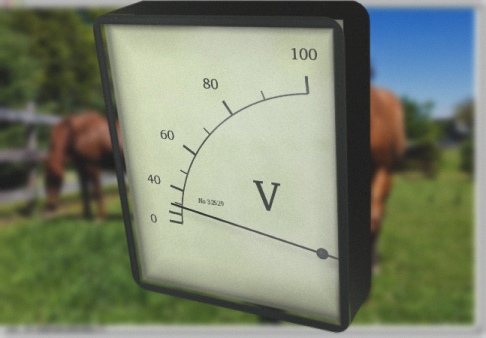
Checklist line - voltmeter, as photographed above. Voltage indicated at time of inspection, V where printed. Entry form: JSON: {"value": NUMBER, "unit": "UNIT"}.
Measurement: {"value": 30, "unit": "V"}
